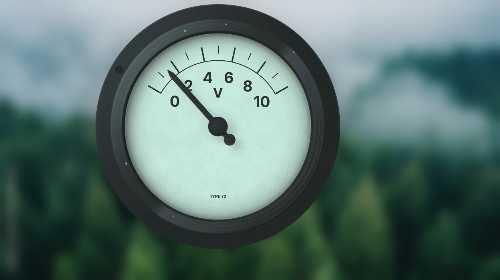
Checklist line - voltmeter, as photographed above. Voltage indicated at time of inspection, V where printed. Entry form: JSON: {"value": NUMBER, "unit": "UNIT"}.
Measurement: {"value": 1.5, "unit": "V"}
